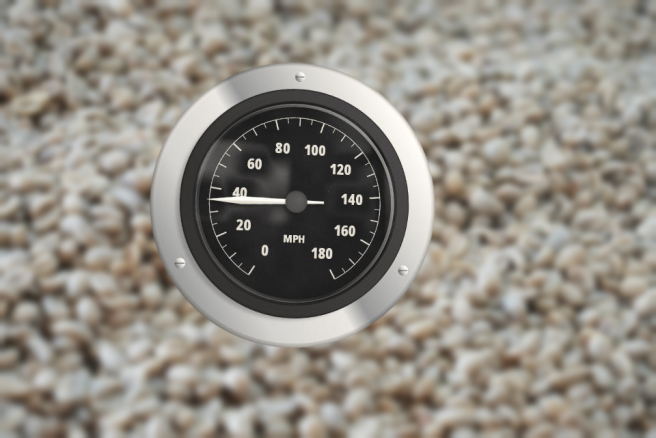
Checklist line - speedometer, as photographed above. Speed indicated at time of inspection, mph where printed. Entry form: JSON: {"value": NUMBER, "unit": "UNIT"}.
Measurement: {"value": 35, "unit": "mph"}
